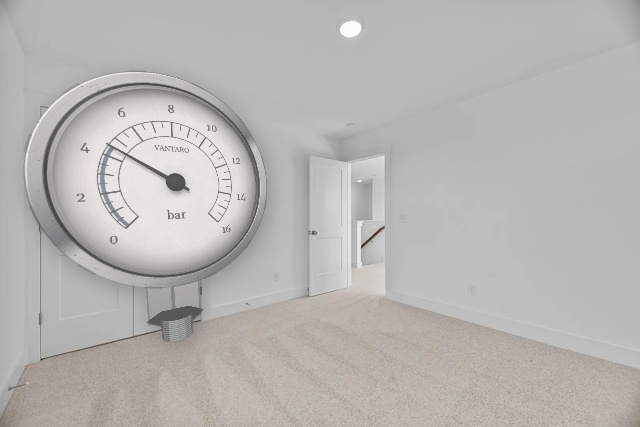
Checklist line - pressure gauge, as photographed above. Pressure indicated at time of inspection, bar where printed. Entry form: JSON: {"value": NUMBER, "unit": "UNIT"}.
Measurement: {"value": 4.5, "unit": "bar"}
